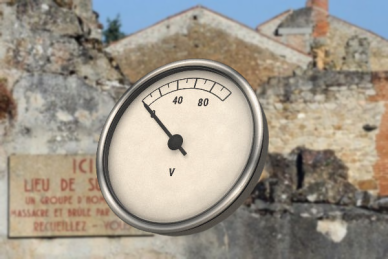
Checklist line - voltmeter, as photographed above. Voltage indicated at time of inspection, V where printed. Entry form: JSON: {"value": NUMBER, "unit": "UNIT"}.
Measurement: {"value": 0, "unit": "V"}
